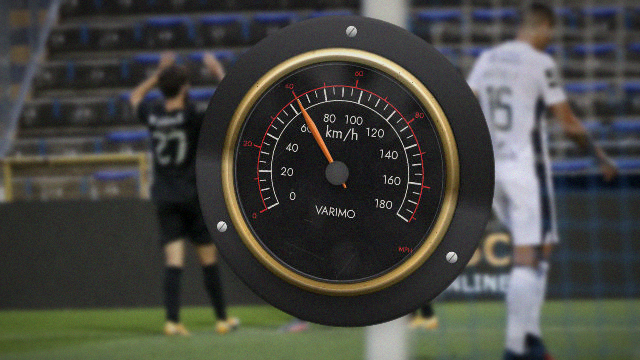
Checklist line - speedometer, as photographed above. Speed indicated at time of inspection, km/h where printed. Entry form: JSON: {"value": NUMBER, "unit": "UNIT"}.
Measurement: {"value": 65, "unit": "km/h"}
